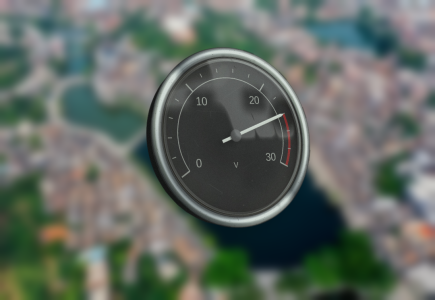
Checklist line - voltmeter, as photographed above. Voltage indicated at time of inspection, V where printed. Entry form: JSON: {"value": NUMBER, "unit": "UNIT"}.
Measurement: {"value": 24, "unit": "V"}
